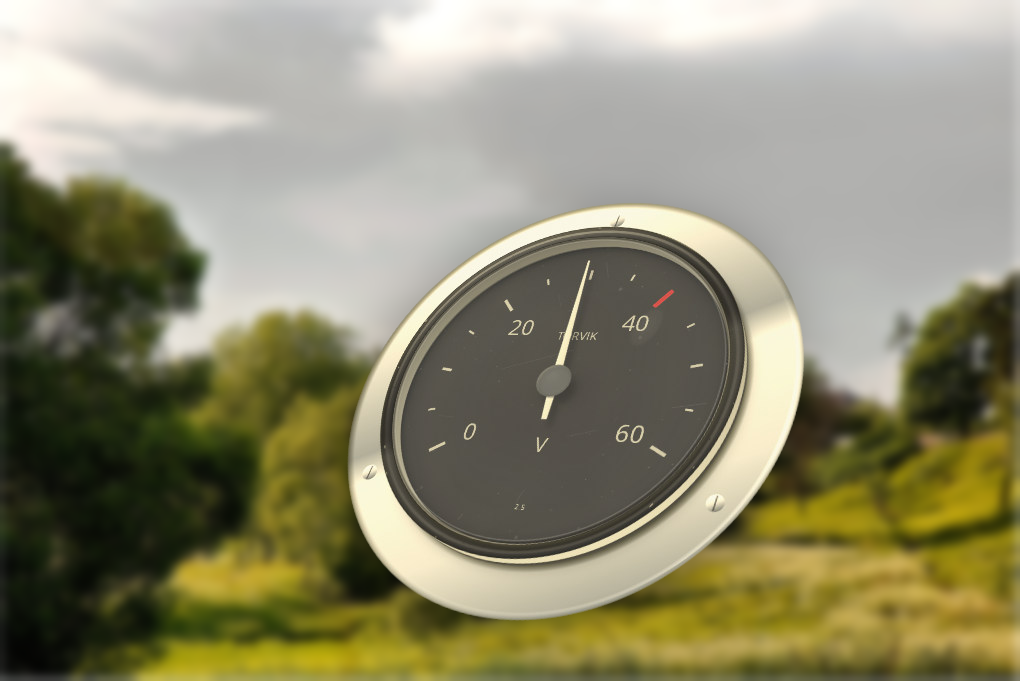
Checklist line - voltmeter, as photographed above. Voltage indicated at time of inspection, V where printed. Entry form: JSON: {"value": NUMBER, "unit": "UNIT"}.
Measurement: {"value": 30, "unit": "V"}
